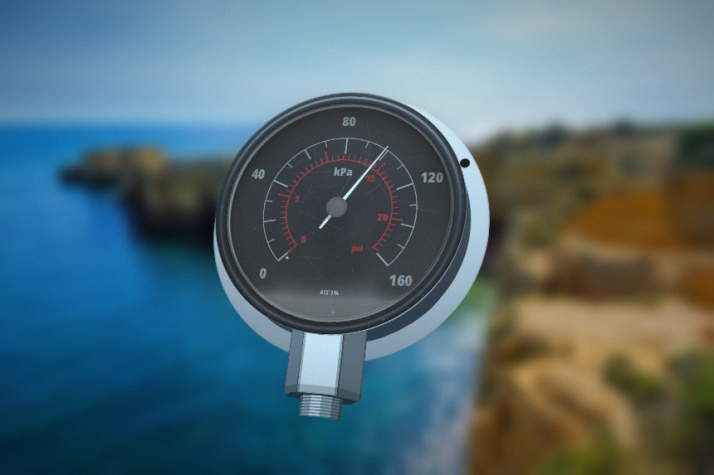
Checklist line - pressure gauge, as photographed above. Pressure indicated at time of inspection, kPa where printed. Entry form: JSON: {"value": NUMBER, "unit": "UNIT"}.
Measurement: {"value": 100, "unit": "kPa"}
